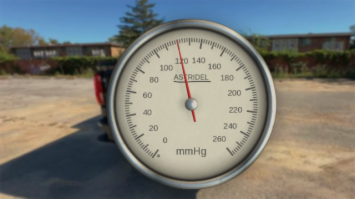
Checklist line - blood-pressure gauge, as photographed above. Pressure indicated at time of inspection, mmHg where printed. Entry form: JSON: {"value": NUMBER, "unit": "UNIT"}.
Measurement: {"value": 120, "unit": "mmHg"}
